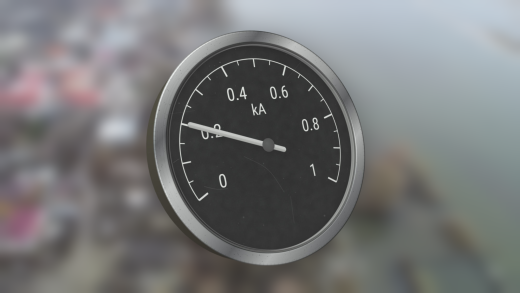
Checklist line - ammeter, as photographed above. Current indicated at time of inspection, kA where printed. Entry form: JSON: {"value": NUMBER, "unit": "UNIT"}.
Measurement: {"value": 0.2, "unit": "kA"}
